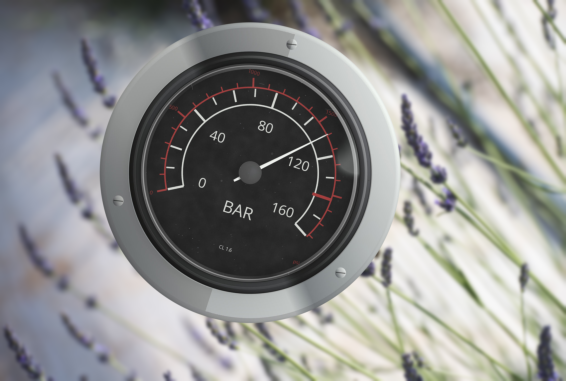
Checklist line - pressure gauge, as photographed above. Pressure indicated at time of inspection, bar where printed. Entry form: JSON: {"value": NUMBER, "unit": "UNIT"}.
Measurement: {"value": 110, "unit": "bar"}
